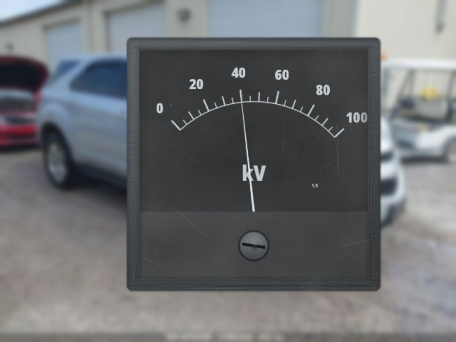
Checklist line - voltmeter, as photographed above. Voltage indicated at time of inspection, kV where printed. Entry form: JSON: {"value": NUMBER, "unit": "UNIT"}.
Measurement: {"value": 40, "unit": "kV"}
